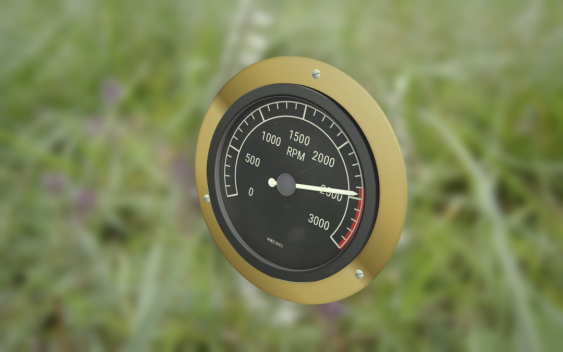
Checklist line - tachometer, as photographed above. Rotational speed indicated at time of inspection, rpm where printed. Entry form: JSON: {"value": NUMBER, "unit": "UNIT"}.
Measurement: {"value": 2450, "unit": "rpm"}
